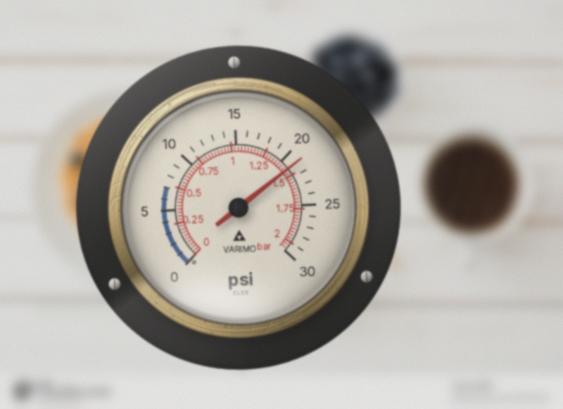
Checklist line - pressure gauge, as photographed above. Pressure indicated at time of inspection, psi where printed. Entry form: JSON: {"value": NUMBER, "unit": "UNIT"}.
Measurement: {"value": 21, "unit": "psi"}
